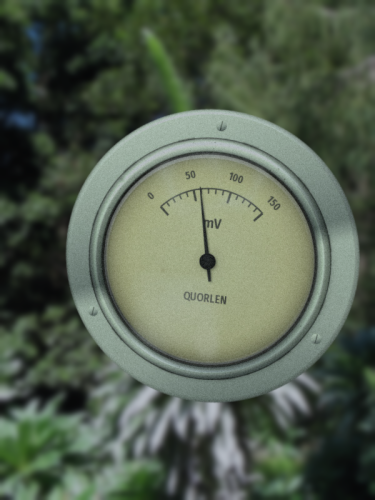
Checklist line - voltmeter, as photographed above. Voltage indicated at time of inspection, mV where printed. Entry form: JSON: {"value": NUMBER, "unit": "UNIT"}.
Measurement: {"value": 60, "unit": "mV"}
